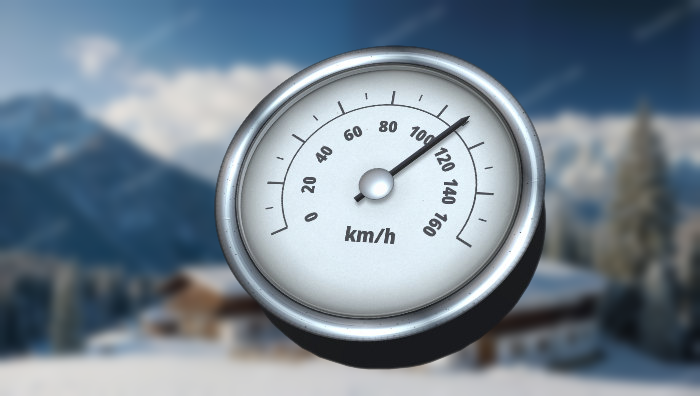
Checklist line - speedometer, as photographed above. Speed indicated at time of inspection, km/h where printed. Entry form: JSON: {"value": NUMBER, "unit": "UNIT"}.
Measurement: {"value": 110, "unit": "km/h"}
